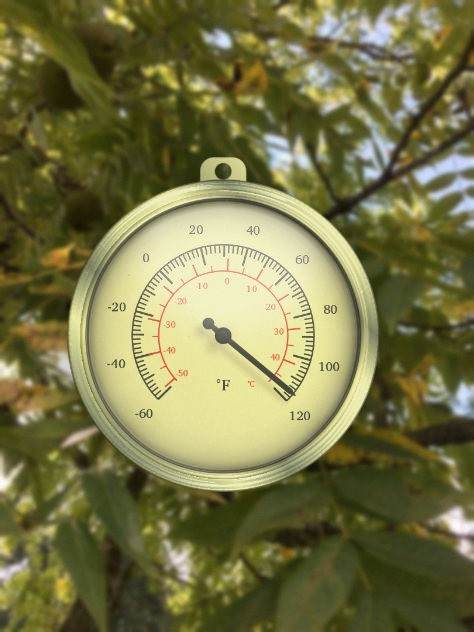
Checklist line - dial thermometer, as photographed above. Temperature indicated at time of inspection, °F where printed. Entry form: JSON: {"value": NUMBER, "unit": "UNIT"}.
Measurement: {"value": 116, "unit": "°F"}
